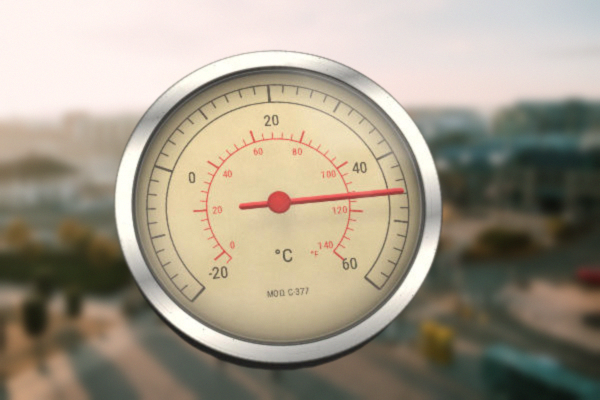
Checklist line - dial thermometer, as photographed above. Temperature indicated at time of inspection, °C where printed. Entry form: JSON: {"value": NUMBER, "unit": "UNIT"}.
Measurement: {"value": 46, "unit": "°C"}
